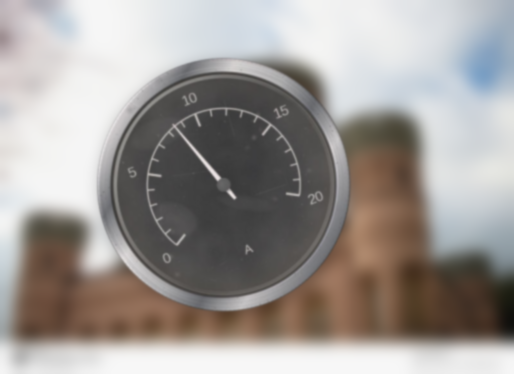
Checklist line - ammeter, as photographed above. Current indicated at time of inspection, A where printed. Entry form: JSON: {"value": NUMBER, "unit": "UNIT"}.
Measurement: {"value": 8.5, "unit": "A"}
